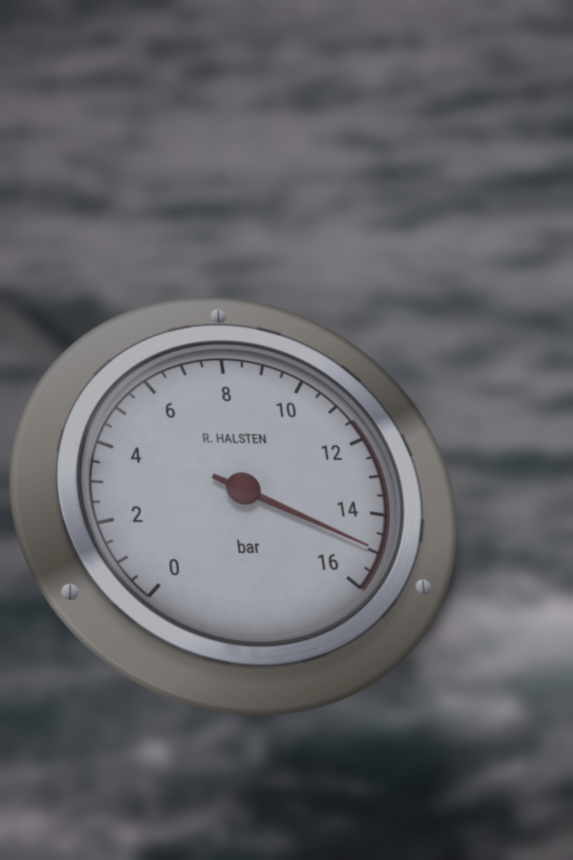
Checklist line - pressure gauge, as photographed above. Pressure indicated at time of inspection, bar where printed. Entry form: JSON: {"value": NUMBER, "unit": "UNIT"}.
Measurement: {"value": 15, "unit": "bar"}
